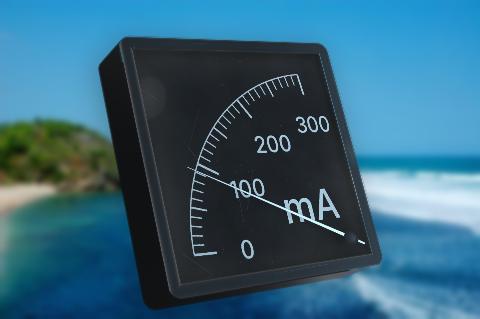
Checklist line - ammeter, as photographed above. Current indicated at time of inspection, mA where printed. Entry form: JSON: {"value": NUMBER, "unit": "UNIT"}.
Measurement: {"value": 90, "unit": "mA"}
